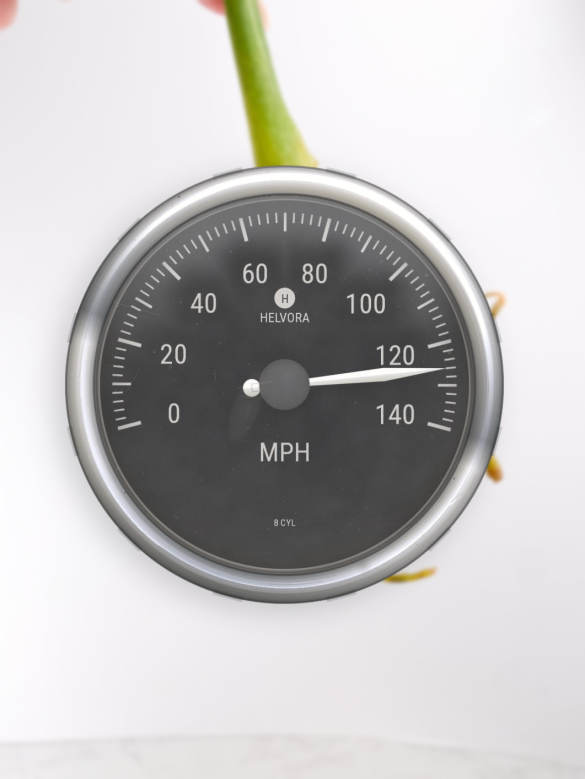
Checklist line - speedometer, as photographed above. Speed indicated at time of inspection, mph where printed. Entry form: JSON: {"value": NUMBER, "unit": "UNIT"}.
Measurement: {"value": 126, "unit": "mph"}
